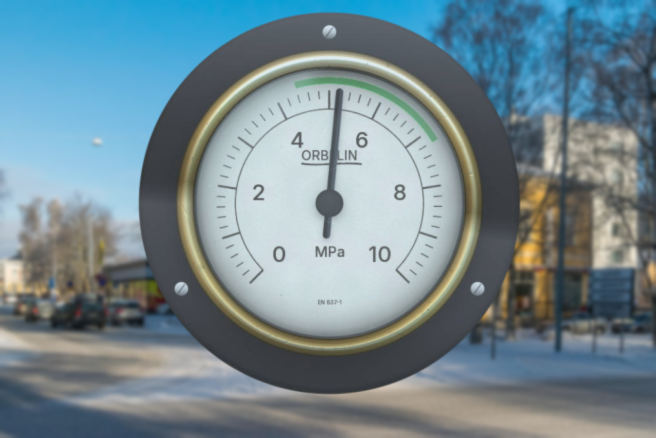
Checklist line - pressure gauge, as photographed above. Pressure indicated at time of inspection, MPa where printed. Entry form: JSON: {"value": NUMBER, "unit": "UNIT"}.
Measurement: {"value": 5.2, "unit": "MPa"}
